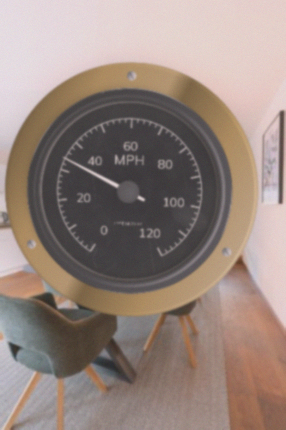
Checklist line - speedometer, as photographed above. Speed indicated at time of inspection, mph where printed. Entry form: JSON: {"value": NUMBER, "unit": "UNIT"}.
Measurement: {"value": 34, "unit": "mph"}
